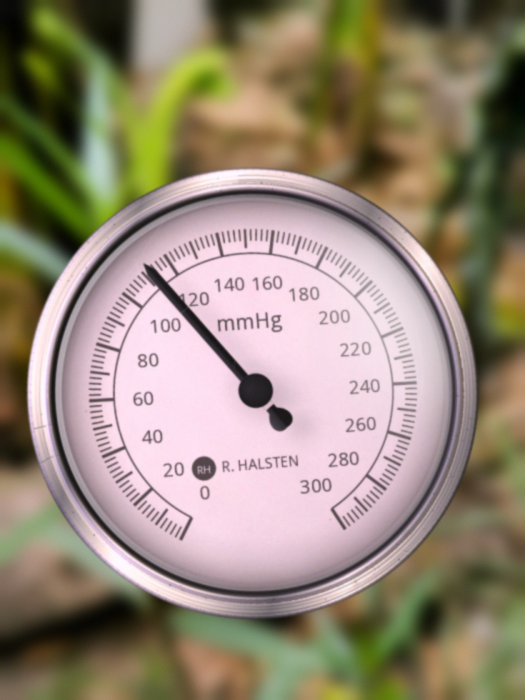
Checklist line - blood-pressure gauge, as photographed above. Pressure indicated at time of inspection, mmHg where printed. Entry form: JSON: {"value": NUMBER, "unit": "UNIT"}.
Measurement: {"value": 112, "unit": "mmHg"}
